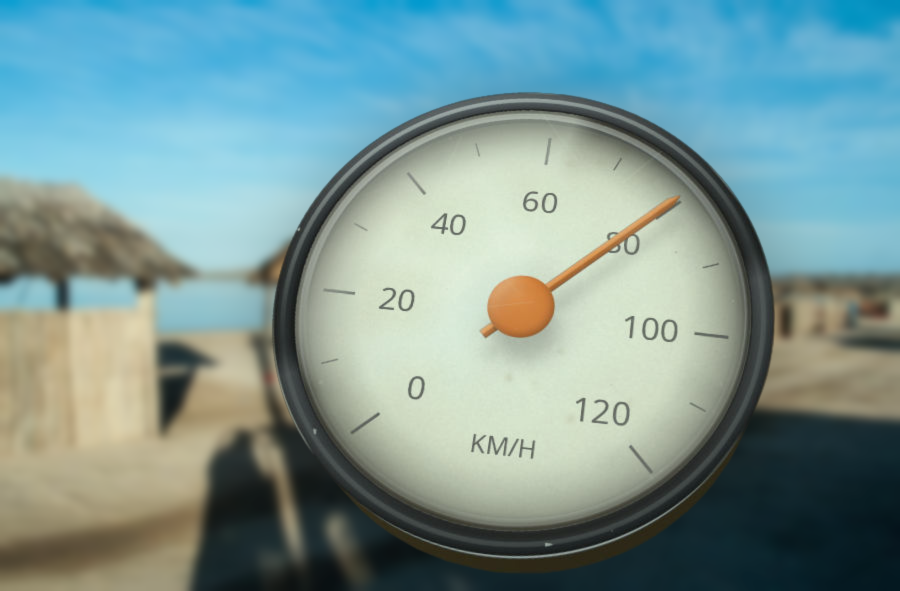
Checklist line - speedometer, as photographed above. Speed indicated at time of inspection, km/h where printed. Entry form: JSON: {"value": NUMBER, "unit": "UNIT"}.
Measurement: {"value": 80, "unit": "km/h"}
